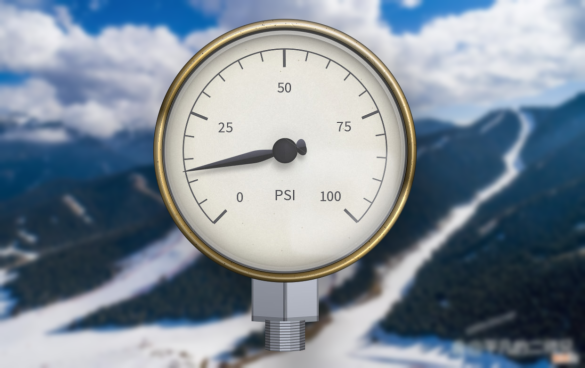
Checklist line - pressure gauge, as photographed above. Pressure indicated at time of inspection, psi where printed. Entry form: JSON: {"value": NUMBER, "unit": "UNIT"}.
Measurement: {"value": 12.5, "unit": "psi"}
